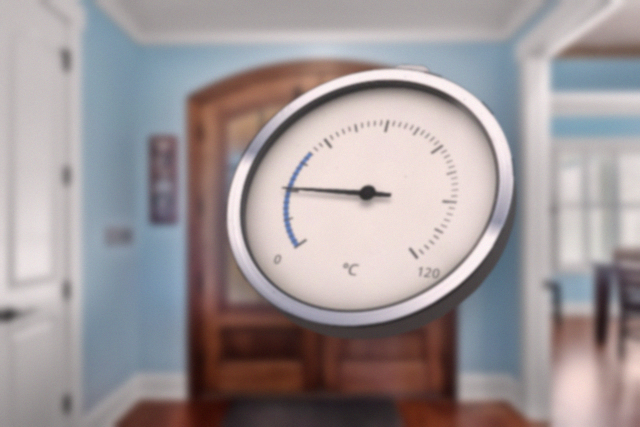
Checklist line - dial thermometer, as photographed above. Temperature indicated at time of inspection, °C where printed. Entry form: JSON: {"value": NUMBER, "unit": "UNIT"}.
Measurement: {"value": 20, "unit": "°C"}
